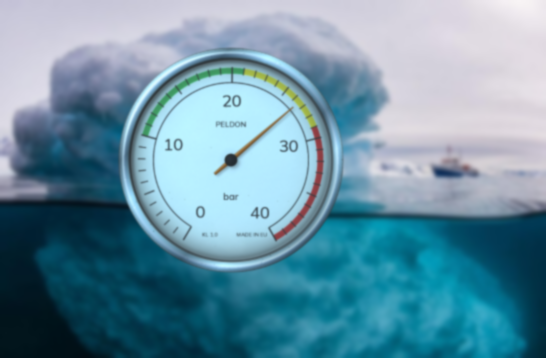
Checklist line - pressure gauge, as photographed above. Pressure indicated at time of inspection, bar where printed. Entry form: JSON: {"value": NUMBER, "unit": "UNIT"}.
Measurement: {"value": 26.5, "unit": "bar"}
